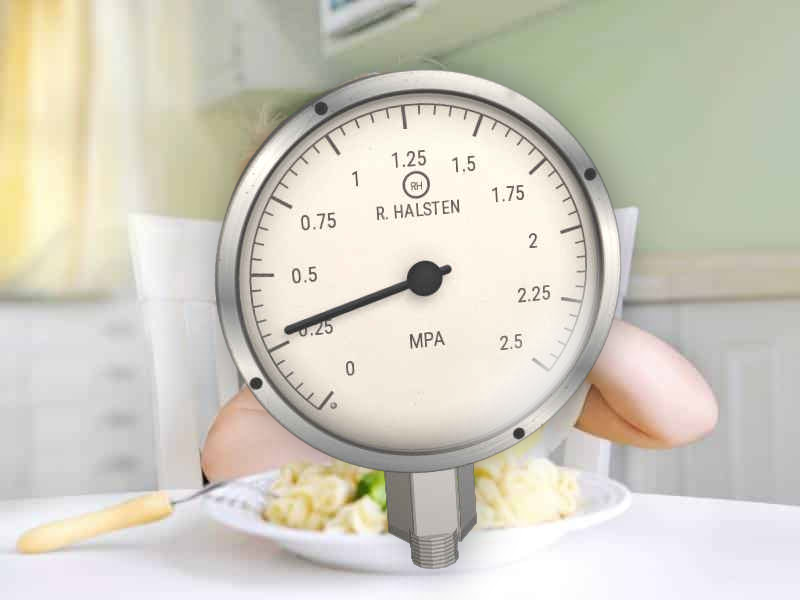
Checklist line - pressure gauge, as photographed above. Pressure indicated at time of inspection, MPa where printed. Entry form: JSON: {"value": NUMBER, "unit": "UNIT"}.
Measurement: {"value": 0.3, "unit": "MPa"}
